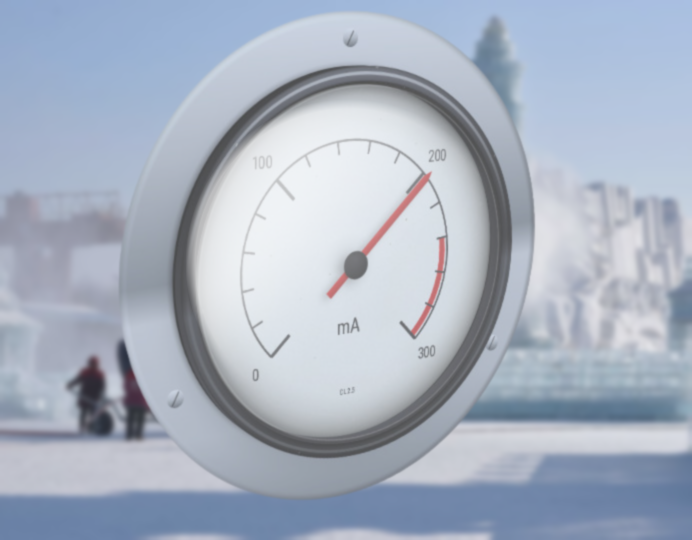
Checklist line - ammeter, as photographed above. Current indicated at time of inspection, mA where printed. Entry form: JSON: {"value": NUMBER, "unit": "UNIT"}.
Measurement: {"value": 200, "unit": "mA"}
